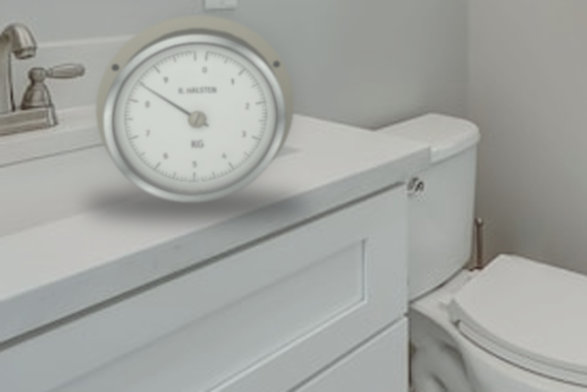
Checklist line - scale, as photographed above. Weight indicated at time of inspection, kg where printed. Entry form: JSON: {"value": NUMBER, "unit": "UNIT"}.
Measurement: {"value": 8.5, "unit": "kg"}
